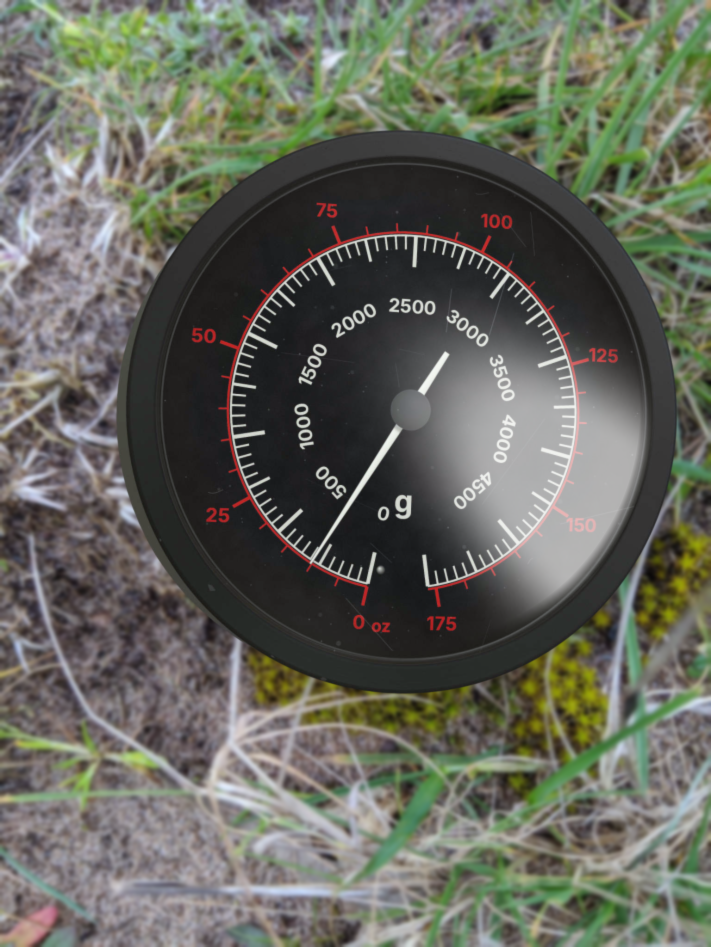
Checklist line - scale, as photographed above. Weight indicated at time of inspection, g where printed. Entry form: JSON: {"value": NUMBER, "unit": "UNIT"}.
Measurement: {"value": 300, "unit": "g"}
